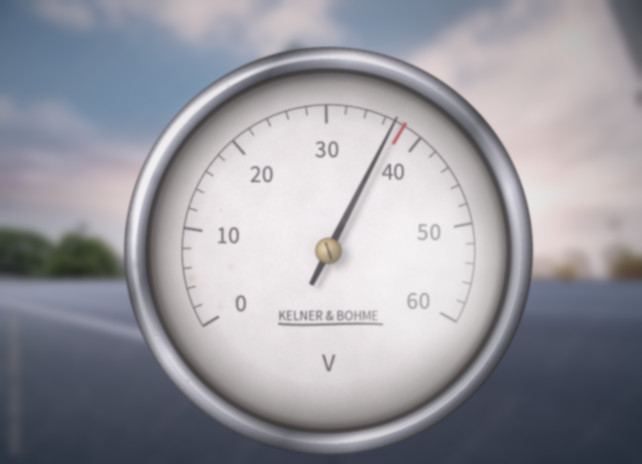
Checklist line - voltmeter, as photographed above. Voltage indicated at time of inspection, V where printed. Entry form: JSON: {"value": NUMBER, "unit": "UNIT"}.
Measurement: {"value": 37, "unit": "V"}
